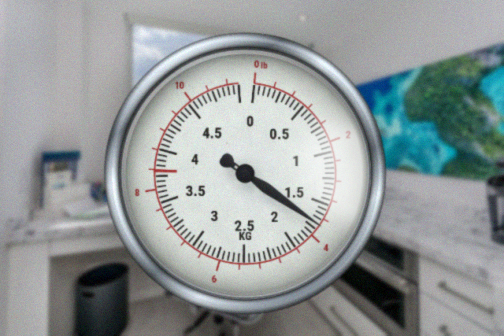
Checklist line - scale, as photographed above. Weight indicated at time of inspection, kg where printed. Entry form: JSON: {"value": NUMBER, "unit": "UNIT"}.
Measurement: {"value": 1.7, "unit": "kg"}
